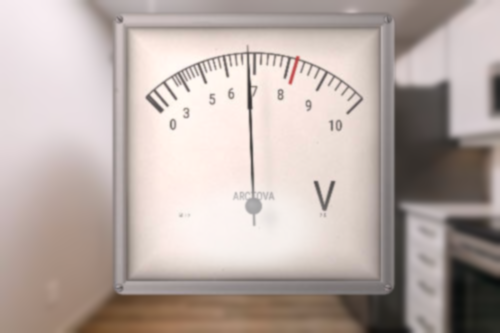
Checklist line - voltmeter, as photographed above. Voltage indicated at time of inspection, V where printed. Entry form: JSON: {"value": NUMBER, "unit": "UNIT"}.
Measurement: {"value": 6.8, "unit": "V"}
